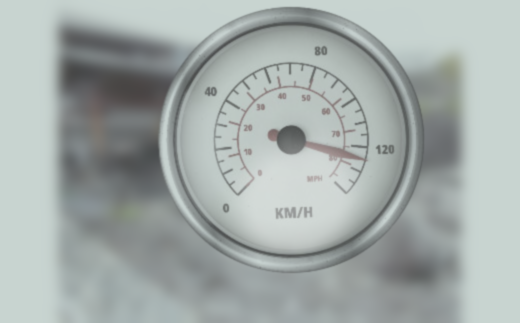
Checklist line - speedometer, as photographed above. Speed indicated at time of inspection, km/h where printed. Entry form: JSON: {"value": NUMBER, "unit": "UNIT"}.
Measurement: {"value": 125, "unit": "km/h"}
